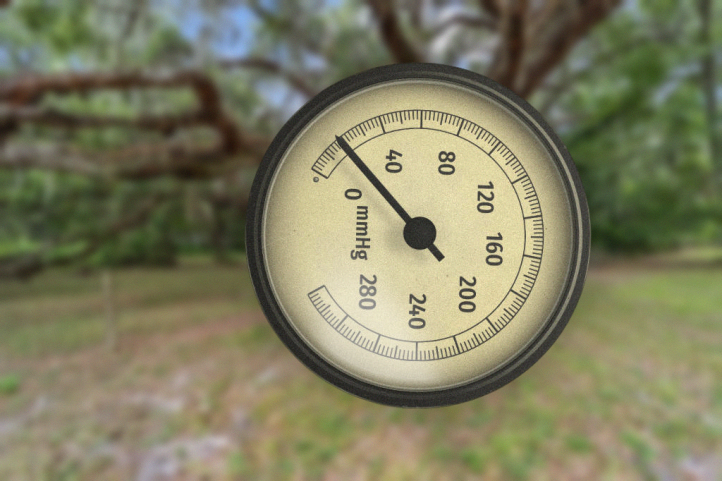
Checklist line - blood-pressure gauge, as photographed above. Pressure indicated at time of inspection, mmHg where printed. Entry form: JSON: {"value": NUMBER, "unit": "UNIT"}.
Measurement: {"value": 18, "unit": "mmHg"}
